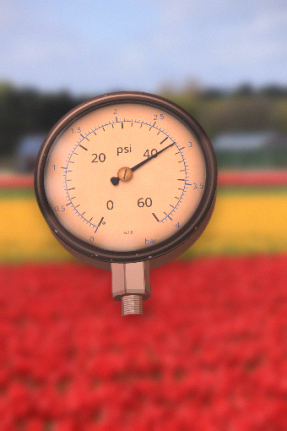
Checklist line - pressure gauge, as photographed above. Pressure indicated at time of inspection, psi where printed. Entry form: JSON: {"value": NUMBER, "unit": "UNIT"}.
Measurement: {"value": 42, "unit": "psi"}
